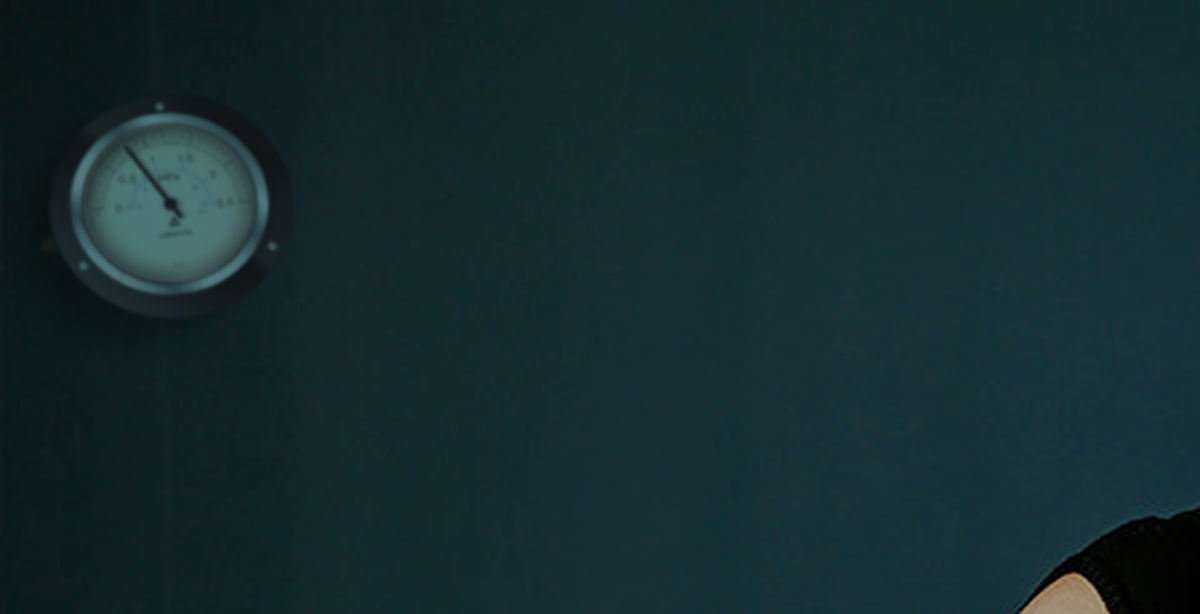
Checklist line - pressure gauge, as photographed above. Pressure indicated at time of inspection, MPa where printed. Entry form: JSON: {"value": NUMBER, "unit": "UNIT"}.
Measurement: {"value": 0.8, "unit": "MPa"}
